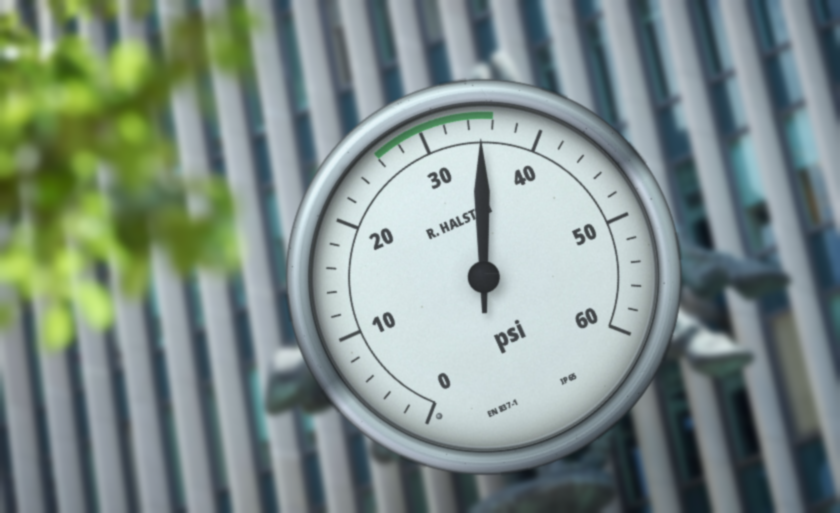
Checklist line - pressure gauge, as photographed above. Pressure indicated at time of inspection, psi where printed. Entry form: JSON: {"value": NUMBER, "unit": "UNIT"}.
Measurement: {"value": 35, "unit": "psi"}
